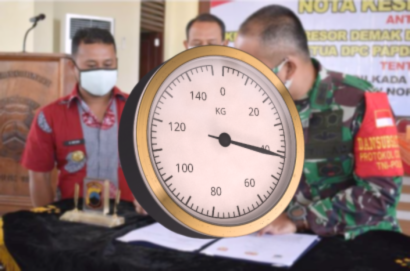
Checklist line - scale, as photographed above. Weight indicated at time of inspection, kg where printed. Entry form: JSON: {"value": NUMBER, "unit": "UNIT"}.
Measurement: {"value": 42, "unit": "kg"}
